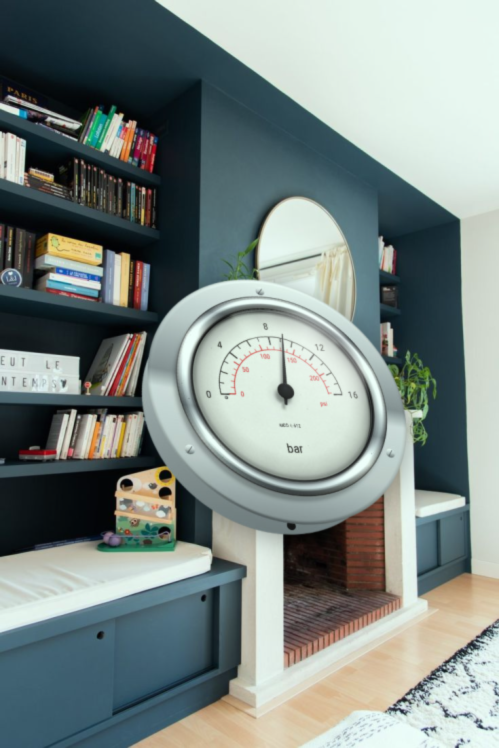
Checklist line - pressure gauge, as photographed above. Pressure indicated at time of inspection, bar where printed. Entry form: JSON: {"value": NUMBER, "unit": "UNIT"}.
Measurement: {"value": 9, "unit": "bar"}
